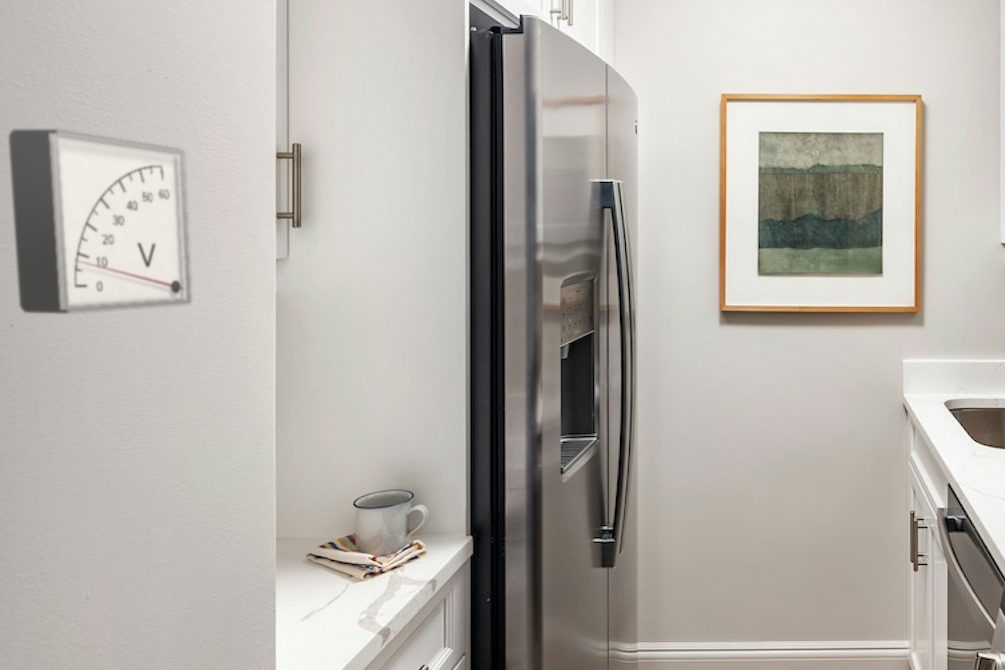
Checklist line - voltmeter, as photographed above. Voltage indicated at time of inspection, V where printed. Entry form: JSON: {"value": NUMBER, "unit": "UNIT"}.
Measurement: {"value": 7.5, "unit": "V"}
